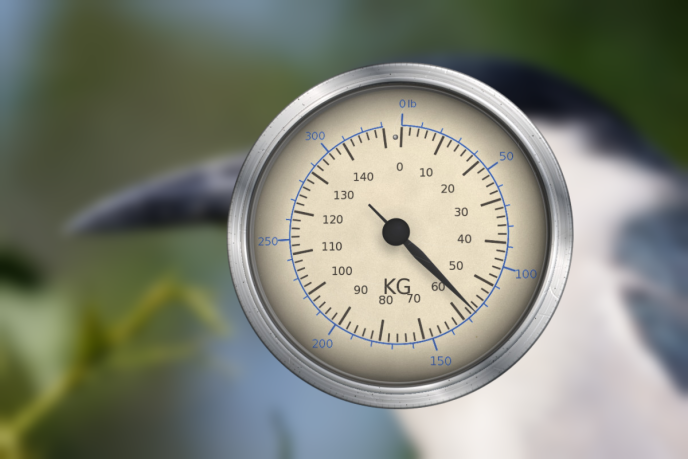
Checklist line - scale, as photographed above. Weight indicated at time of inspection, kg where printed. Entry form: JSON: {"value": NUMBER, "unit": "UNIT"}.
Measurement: {"value": 57, "unit": "kg"}
